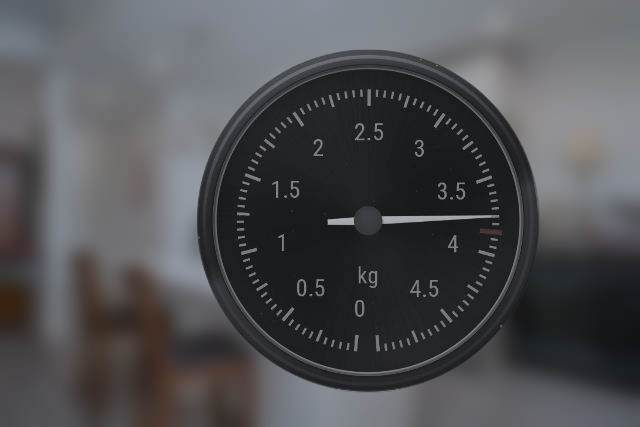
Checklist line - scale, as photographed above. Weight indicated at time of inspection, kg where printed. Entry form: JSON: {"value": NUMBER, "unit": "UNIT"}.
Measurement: {"value": 3.75, "unit": "kg"}
